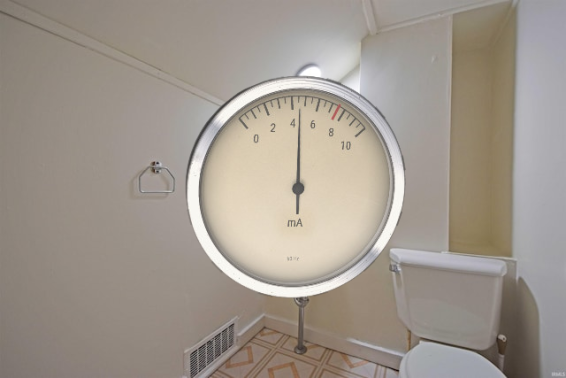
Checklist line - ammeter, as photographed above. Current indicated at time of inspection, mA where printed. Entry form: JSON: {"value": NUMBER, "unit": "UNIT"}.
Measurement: {"value": 4.5, "unit": "mA"}
